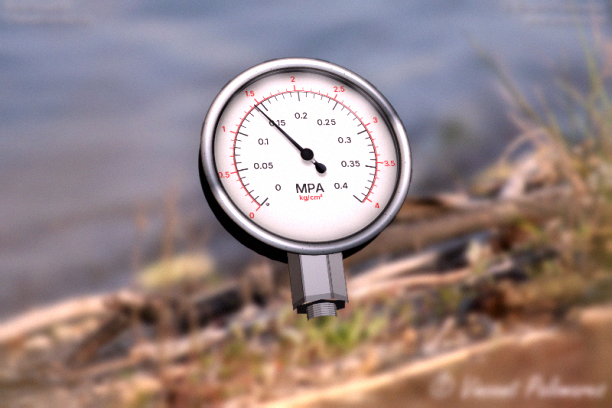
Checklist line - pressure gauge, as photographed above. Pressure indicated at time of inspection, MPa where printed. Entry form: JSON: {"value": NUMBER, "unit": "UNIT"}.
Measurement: {"value": 0.14, "unit": "MPa"}
